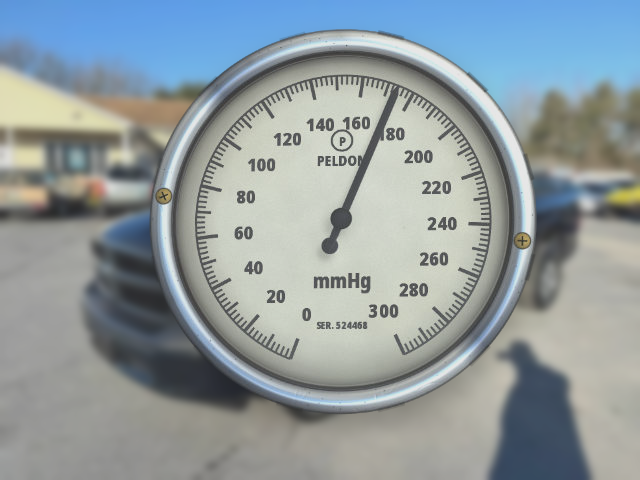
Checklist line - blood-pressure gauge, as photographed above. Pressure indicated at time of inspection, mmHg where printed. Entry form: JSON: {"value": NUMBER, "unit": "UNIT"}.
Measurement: {"value": 174, "unit": "mmHg"}
